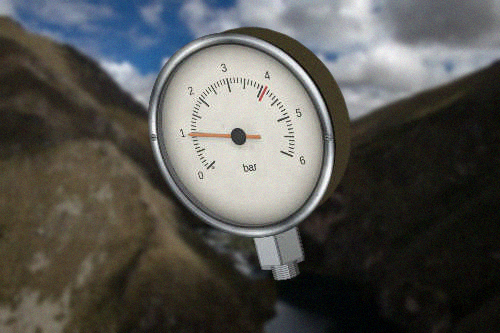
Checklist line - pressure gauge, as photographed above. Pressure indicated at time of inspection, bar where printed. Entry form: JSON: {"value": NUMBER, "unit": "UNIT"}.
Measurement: {"value": 1, "unit": "bar"}
